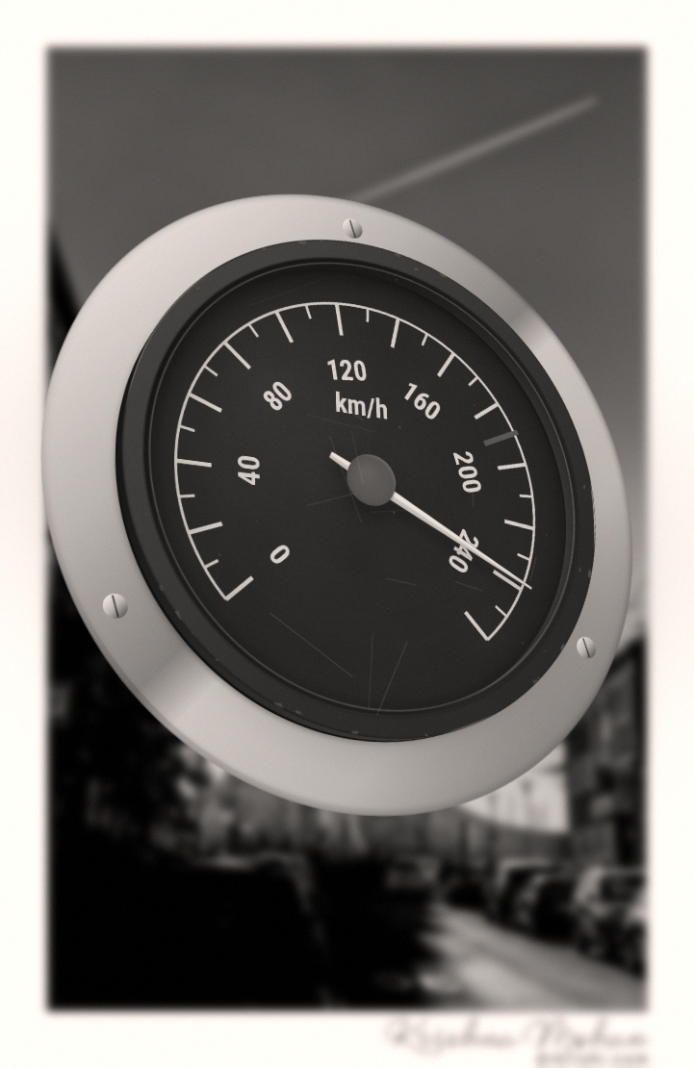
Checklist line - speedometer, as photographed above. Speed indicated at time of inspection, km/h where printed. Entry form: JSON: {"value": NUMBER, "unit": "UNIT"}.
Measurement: {"value": 240, "unit": "km/h"}
